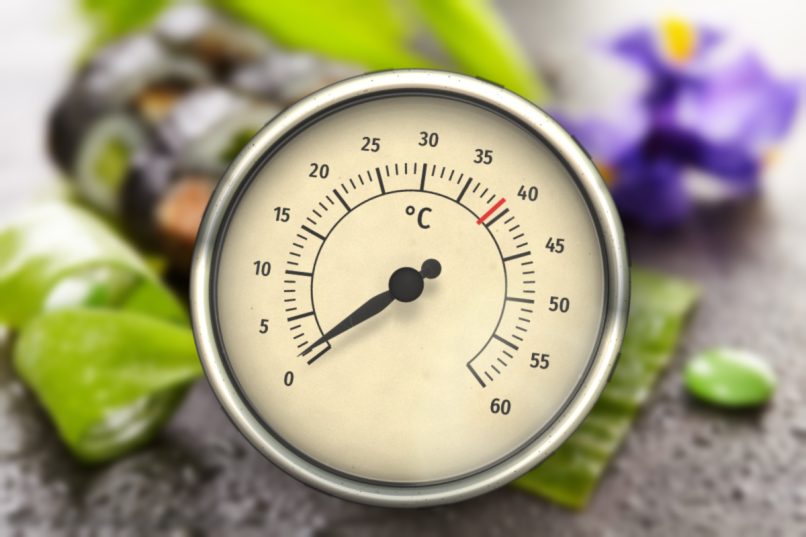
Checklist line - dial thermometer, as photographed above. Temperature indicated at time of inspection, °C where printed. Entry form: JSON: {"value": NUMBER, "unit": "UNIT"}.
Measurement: {"value": 1, "unit": "°C"}
